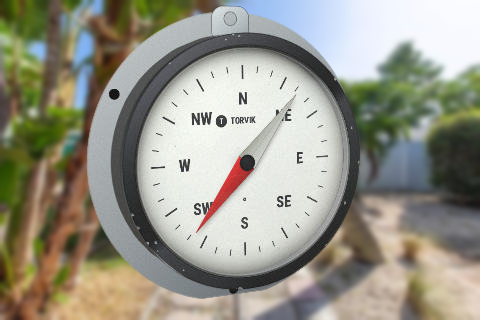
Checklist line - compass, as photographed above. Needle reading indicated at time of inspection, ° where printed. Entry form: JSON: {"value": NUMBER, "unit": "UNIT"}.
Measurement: {"value": 220, "unit": "°"}
